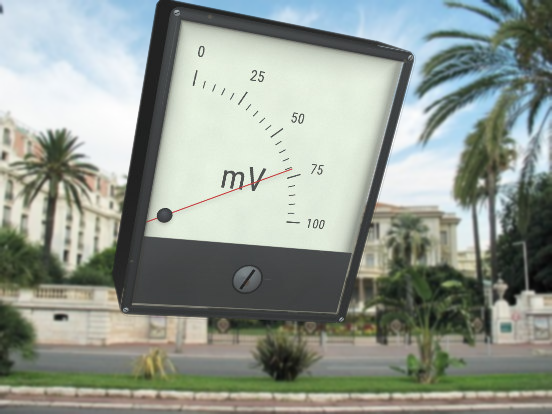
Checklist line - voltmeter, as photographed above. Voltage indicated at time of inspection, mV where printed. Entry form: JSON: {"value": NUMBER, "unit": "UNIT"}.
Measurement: {"value": 70, "unit": "mV"}
